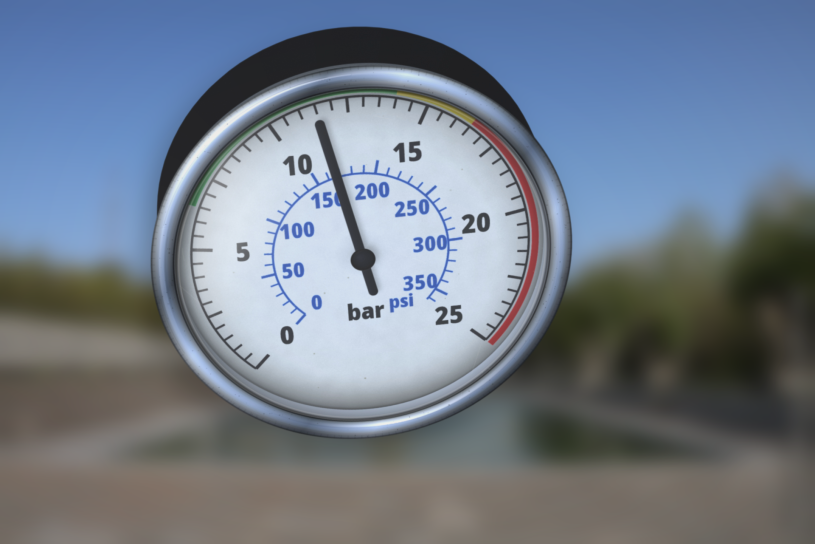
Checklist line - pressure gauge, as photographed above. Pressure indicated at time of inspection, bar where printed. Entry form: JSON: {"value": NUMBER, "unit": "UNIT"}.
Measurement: {"value": 11.5, "unit": "bar"}
